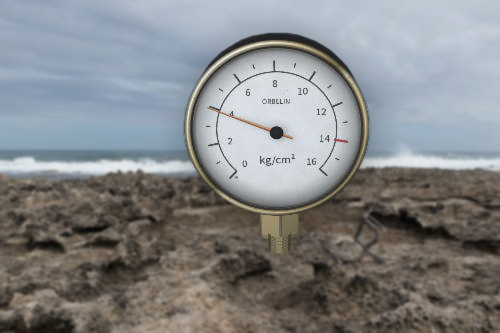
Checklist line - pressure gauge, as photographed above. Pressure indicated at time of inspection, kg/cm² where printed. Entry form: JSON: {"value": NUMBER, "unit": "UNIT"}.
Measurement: {"value": 4, "unit": "kg/cm²"}
